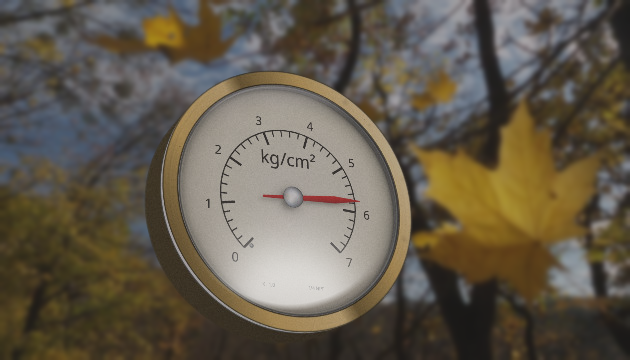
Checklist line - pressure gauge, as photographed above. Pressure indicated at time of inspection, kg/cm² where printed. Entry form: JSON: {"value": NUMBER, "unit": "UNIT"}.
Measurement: {"value": 5.8, "unit": "kg/cm²"}
